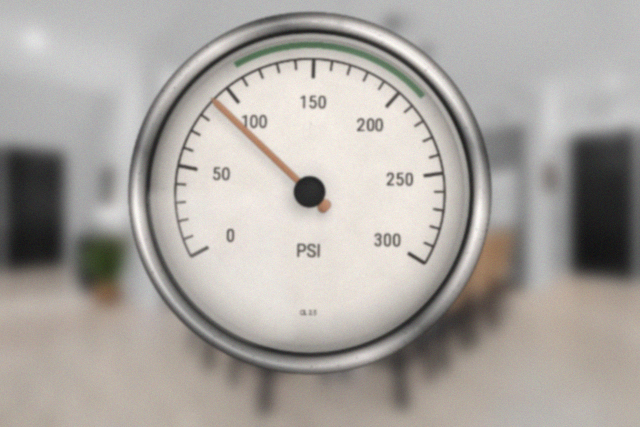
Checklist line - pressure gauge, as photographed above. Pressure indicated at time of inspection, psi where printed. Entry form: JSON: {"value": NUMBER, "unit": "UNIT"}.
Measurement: {"value": 90, "unit": "psi"}
